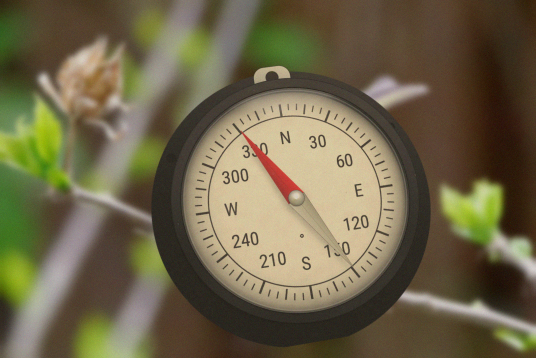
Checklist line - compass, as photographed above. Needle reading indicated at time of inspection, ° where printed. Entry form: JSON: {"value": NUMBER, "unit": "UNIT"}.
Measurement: {"value": 330, "unit": "°"}
